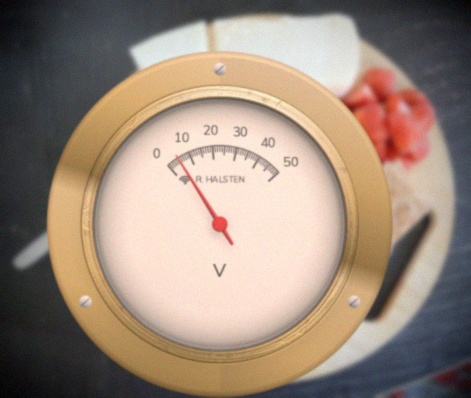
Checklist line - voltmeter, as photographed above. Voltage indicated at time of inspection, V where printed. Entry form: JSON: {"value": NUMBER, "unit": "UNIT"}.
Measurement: {"value": 5, "unit": "V"}
